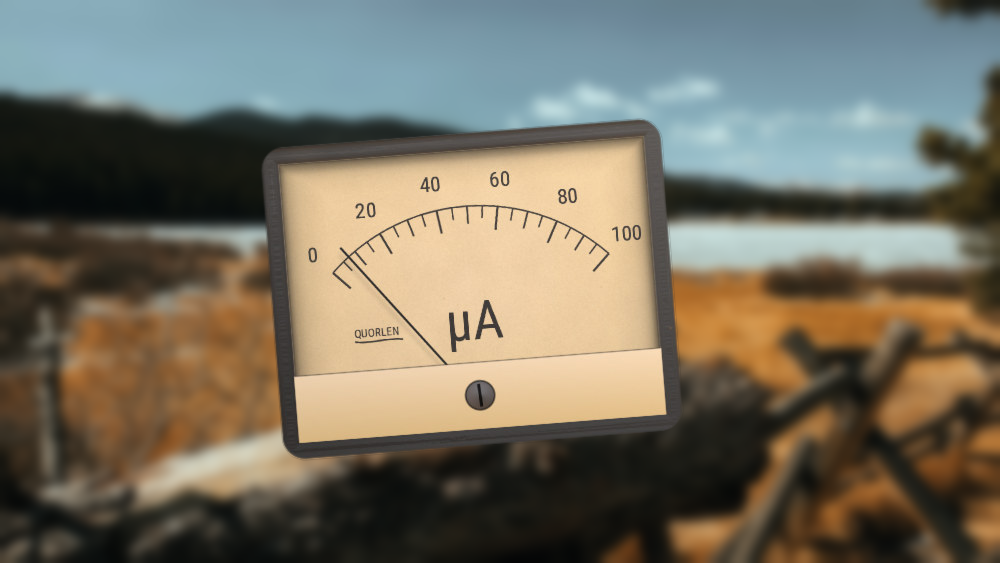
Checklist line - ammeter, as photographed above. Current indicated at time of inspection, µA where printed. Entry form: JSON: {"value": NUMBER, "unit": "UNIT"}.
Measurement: {"value": 7.5, "unit": "µA"}
